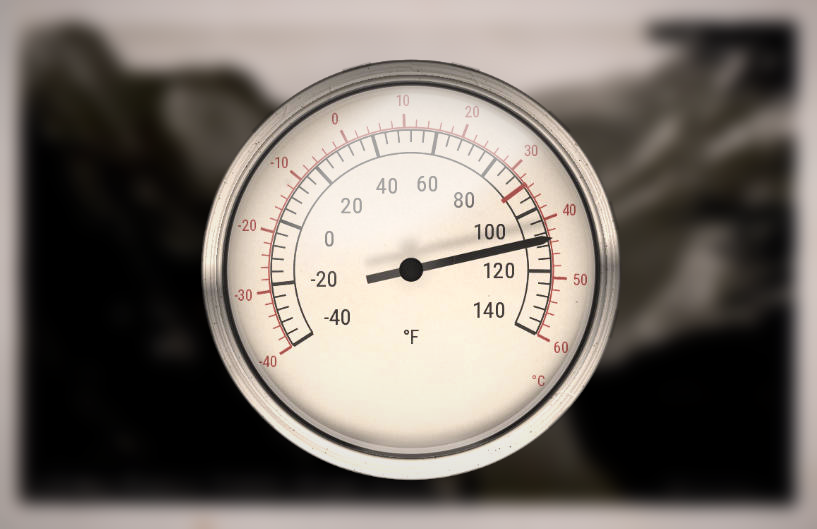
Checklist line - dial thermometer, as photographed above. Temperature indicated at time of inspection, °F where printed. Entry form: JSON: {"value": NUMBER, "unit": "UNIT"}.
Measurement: {"value": 110, "unit": "°F"}
